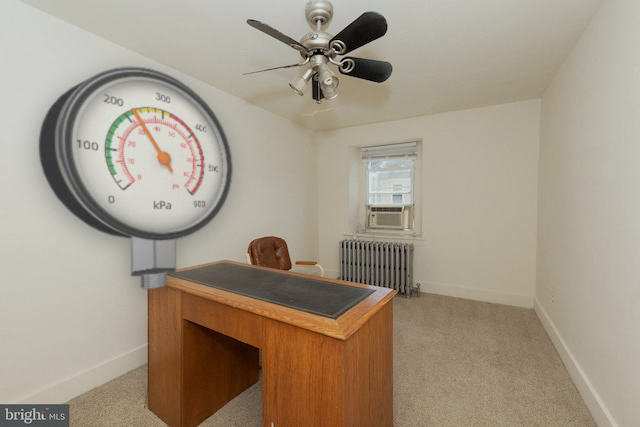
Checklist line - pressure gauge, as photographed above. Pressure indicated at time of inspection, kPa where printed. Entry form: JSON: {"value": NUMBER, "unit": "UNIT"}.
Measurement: {"value": 220, "unit": "kPa"}
